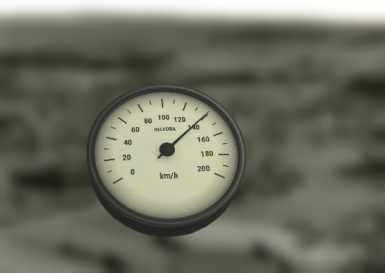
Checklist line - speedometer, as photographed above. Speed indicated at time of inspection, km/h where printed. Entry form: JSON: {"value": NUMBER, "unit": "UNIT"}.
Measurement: {"value": 140, "unit": "km/h"}
